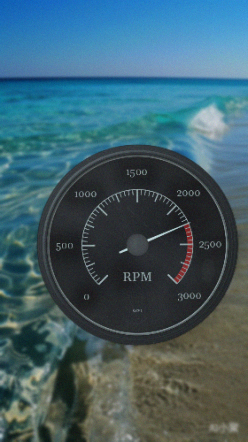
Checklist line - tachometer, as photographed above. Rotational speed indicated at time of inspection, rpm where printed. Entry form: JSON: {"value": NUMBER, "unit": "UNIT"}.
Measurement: {"value": 2250, "unit": "rpm"}
